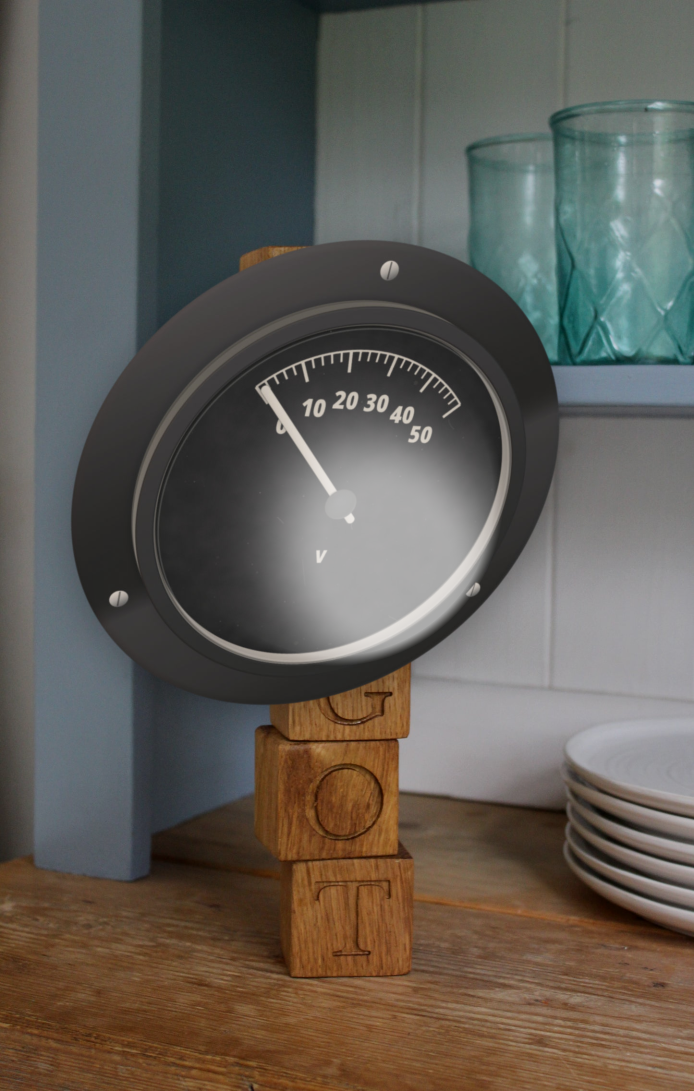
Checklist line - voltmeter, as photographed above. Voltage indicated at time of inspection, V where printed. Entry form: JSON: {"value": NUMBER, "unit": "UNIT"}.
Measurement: {"value": 1, "unit": "V"}
